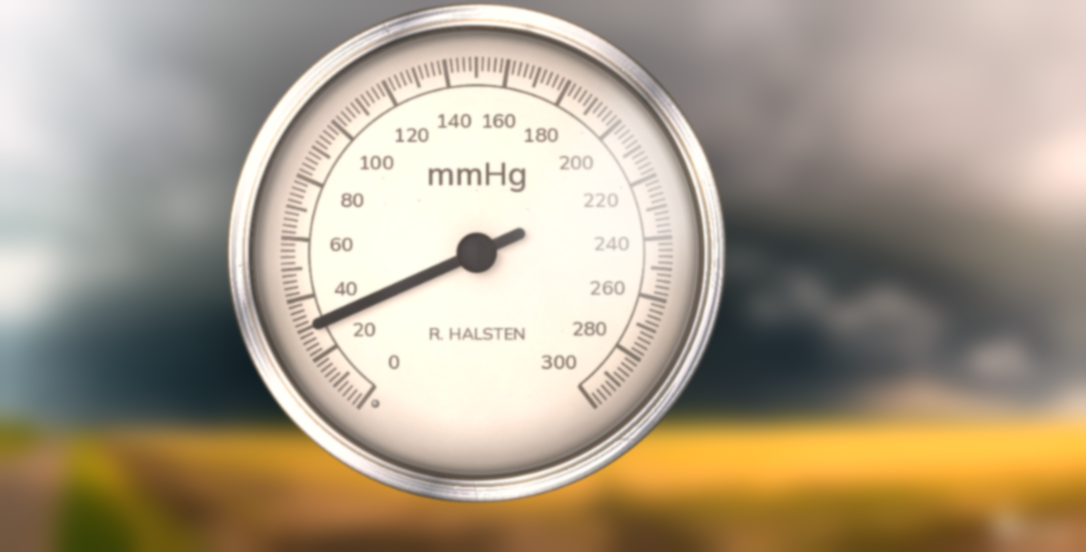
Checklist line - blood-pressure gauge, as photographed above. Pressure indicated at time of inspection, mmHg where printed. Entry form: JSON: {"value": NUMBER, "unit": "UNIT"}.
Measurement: {"value": 30, "unit": "mmHg"}
